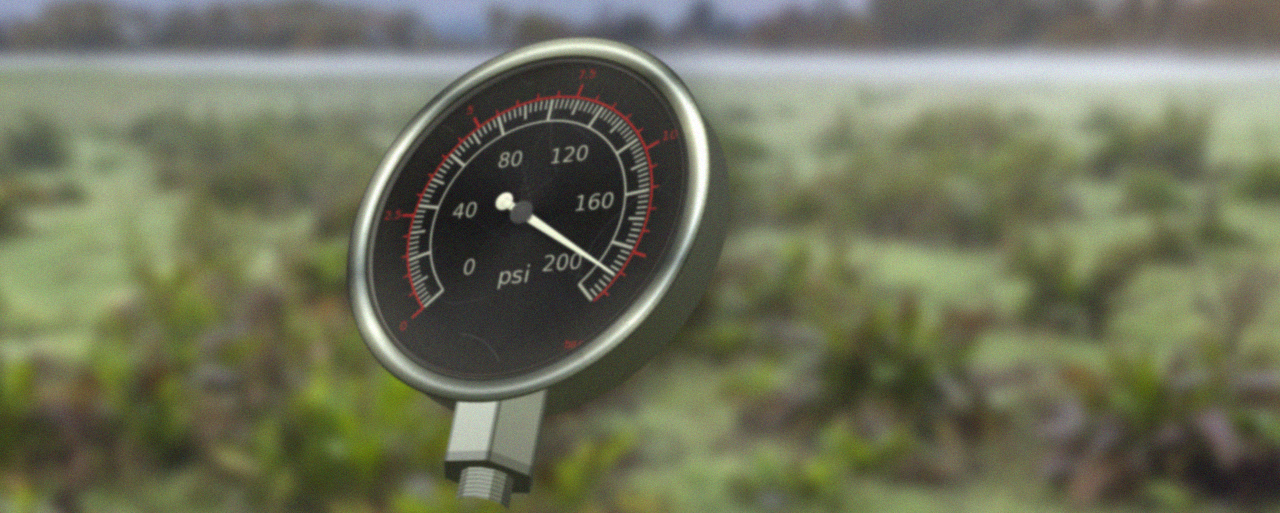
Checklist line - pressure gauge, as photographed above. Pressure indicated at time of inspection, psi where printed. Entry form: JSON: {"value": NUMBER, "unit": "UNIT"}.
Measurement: {"value": 190, "unit": "psi"}
